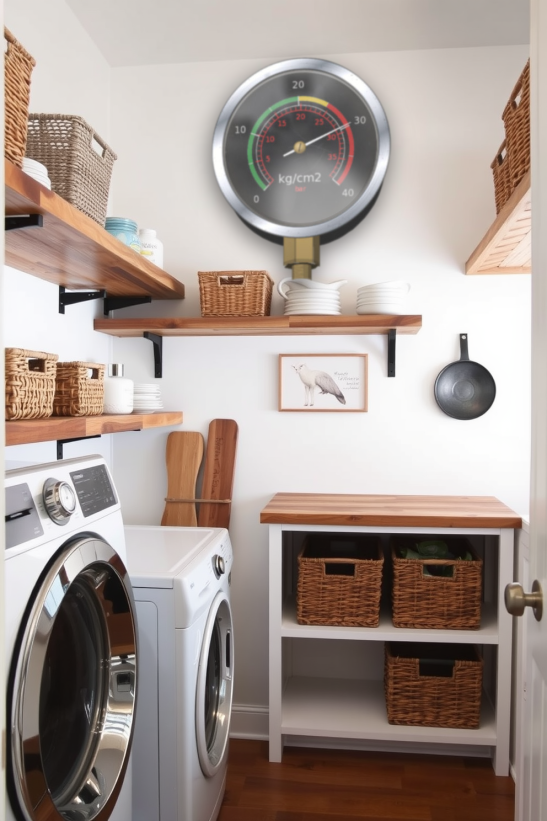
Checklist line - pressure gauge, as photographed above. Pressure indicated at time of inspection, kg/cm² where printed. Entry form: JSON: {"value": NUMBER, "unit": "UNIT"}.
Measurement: {"value": 30, "unit": "kg/cm²"}
